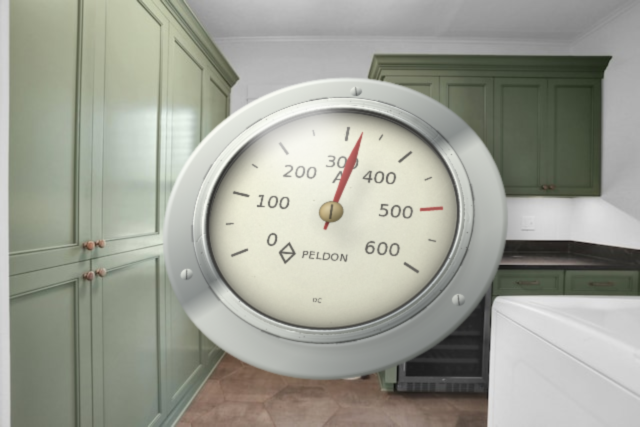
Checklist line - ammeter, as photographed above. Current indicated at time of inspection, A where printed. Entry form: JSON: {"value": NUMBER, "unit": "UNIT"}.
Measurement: {"value": 325, "unit": "A"}
